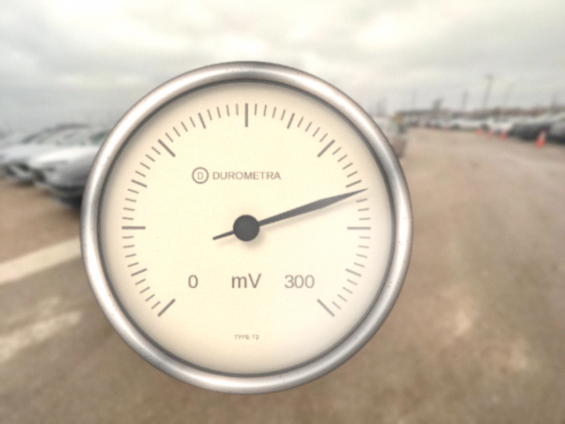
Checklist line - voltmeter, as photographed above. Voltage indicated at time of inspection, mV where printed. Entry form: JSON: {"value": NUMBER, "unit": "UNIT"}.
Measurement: {"value": 230, "unit": "mV"}
